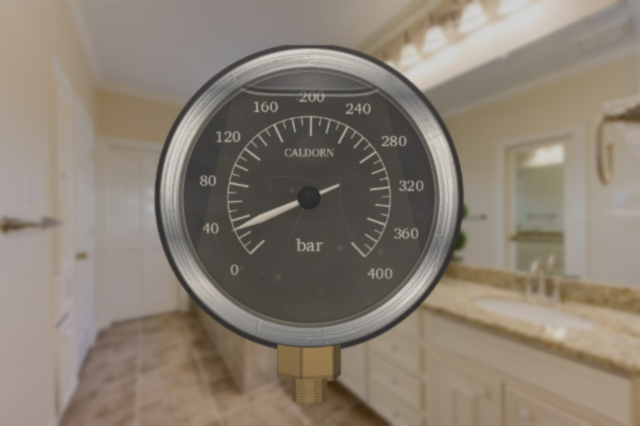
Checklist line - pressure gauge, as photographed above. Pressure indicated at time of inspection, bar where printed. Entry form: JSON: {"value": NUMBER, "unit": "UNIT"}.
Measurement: {"value": 30, "unit": "bar"}
